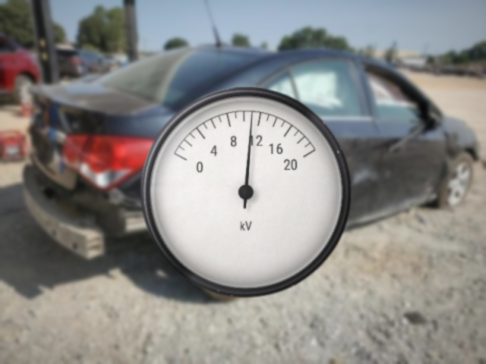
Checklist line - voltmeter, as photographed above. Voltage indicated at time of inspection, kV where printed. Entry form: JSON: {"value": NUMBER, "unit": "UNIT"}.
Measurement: {"value": 11, "unit": "kV"}
